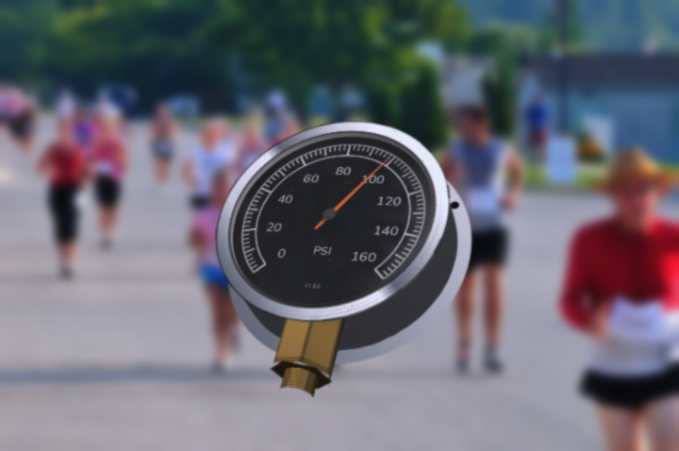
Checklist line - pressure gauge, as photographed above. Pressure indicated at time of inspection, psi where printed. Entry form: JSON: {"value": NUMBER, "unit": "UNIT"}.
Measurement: {"value": 100, "unit": "psi"}
